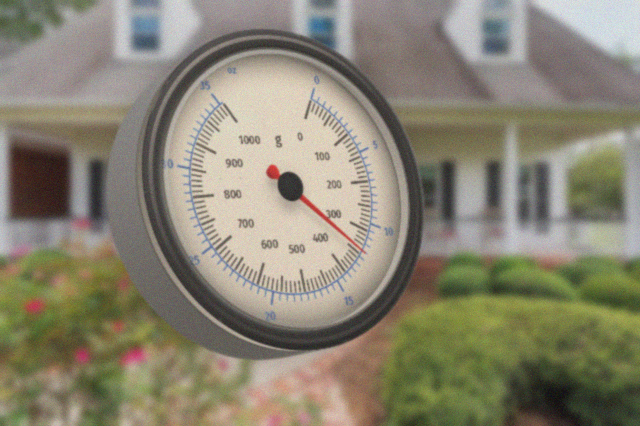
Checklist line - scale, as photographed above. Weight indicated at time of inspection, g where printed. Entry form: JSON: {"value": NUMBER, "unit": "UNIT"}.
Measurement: {"value": 350, "unit": "g"}
